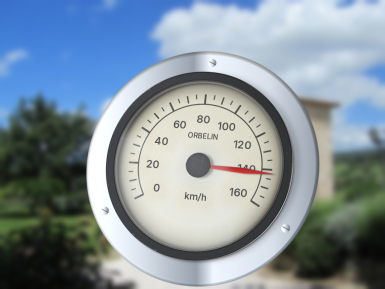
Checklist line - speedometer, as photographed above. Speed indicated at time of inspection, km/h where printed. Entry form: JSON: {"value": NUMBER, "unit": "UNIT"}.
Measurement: {"value": 142.5, "unit": "km/h"}
